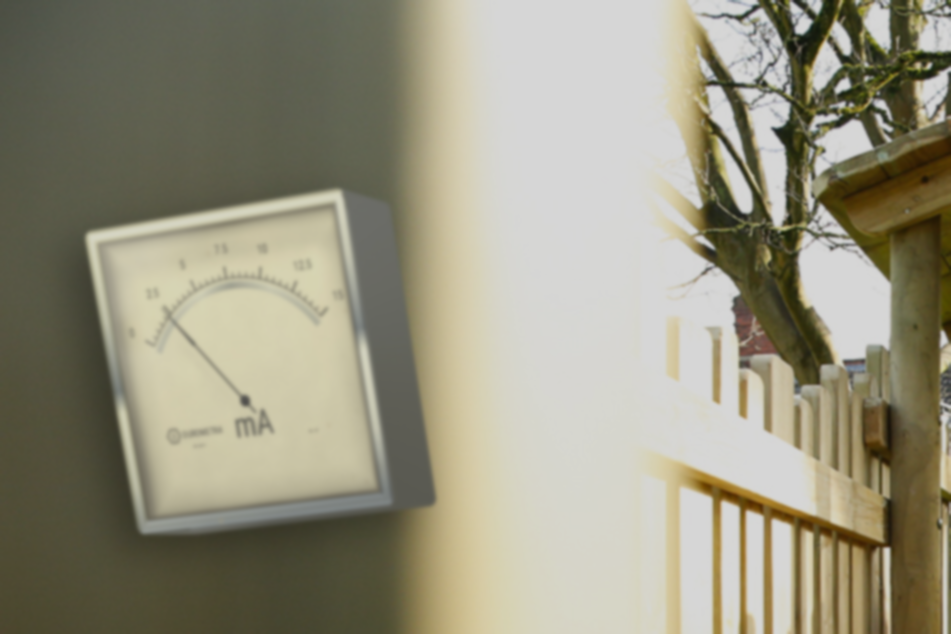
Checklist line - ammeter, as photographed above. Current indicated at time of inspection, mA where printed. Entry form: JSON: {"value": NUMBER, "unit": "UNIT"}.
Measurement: {"value": 2.5, "unit": "mA"}
